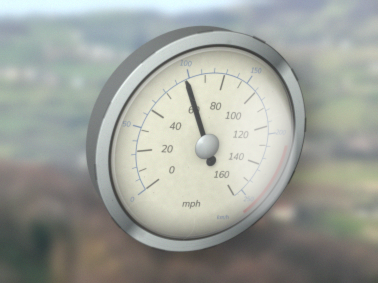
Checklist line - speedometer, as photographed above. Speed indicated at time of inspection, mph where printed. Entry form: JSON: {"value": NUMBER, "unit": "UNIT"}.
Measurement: {"value": 60, "unit": "mph"}
